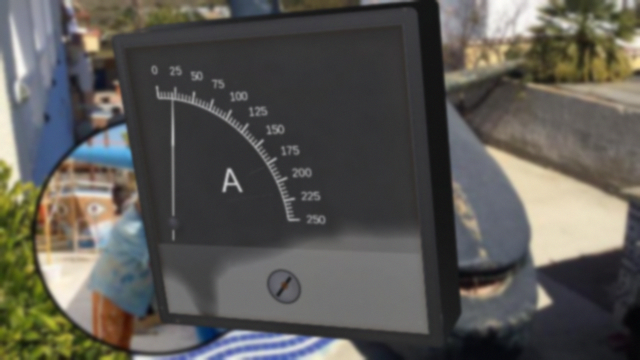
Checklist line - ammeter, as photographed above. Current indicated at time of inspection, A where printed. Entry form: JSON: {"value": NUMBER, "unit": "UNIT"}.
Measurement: {"value": 25, "unit": "A"}
